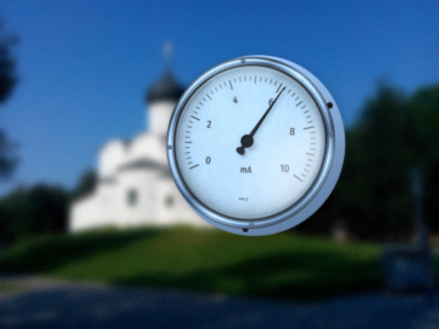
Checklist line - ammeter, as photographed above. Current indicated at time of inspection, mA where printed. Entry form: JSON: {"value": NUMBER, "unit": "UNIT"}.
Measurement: {"value": 6.2, "unit": "mA"}
